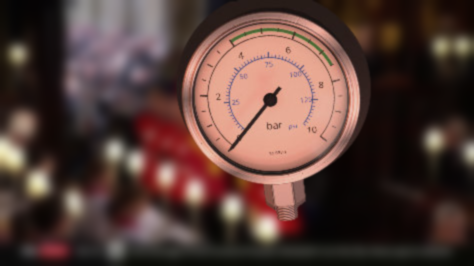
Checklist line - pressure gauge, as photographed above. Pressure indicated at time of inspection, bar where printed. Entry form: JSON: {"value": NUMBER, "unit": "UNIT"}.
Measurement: {"value": 0, "unit": "bar"}
